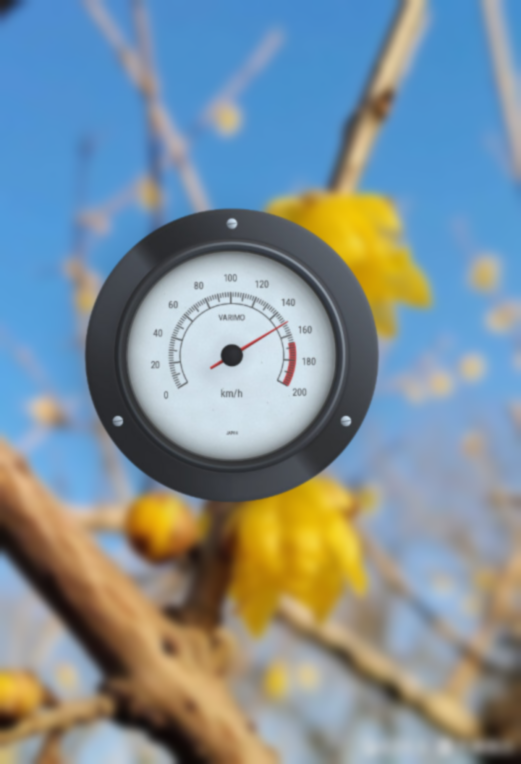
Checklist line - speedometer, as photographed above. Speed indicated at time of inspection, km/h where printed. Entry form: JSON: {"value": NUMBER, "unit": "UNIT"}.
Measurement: {"value": 150, "unit": "km/h"}
